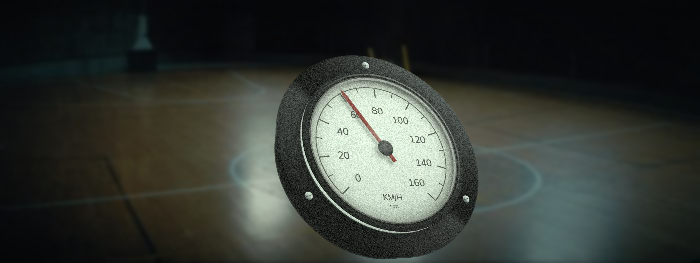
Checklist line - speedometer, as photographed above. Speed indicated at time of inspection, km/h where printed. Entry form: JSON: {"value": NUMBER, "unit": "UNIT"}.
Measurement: {"value": 60, "unit": "km/h"}
